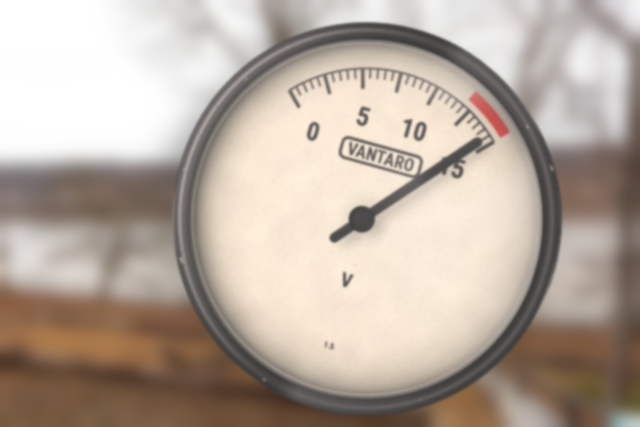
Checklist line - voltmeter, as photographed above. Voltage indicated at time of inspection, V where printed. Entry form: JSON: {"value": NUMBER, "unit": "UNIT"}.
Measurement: {"value": 14.5, "unit": "V"}
